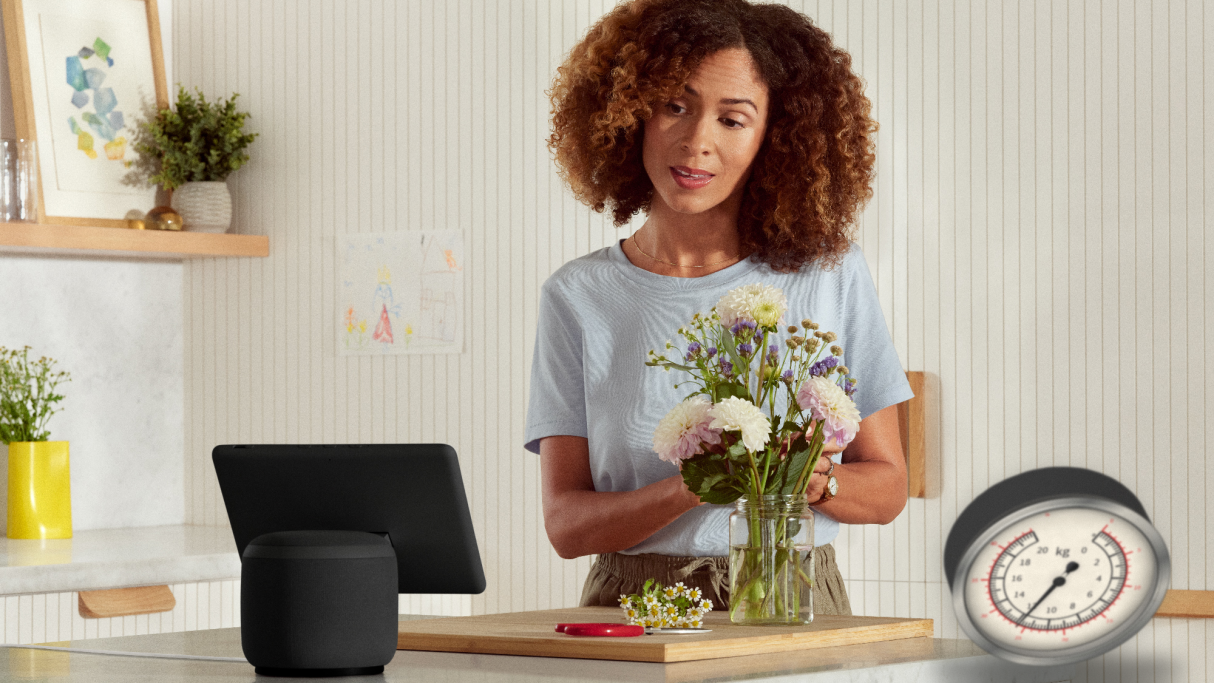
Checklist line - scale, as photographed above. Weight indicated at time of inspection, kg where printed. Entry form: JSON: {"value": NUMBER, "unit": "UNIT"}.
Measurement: {"value": 12, "unit": "kg"}
